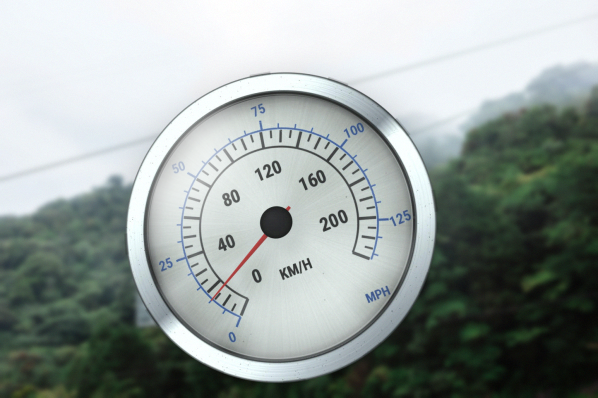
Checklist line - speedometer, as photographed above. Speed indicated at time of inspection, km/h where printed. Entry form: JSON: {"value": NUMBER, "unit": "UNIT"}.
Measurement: {"value": 15, "unit": "km/h"}
